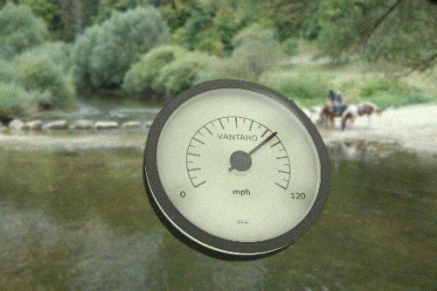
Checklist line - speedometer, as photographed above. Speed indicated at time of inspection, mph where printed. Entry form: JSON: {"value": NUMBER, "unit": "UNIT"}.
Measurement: {"value": 85, "unit": "mph"}
